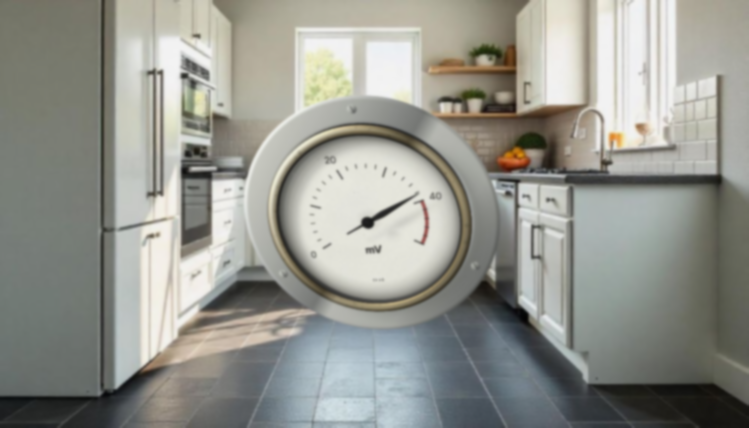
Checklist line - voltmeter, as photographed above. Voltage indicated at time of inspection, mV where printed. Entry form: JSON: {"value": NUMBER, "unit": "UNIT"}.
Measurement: {"value": 38, "unit": "mV"}
